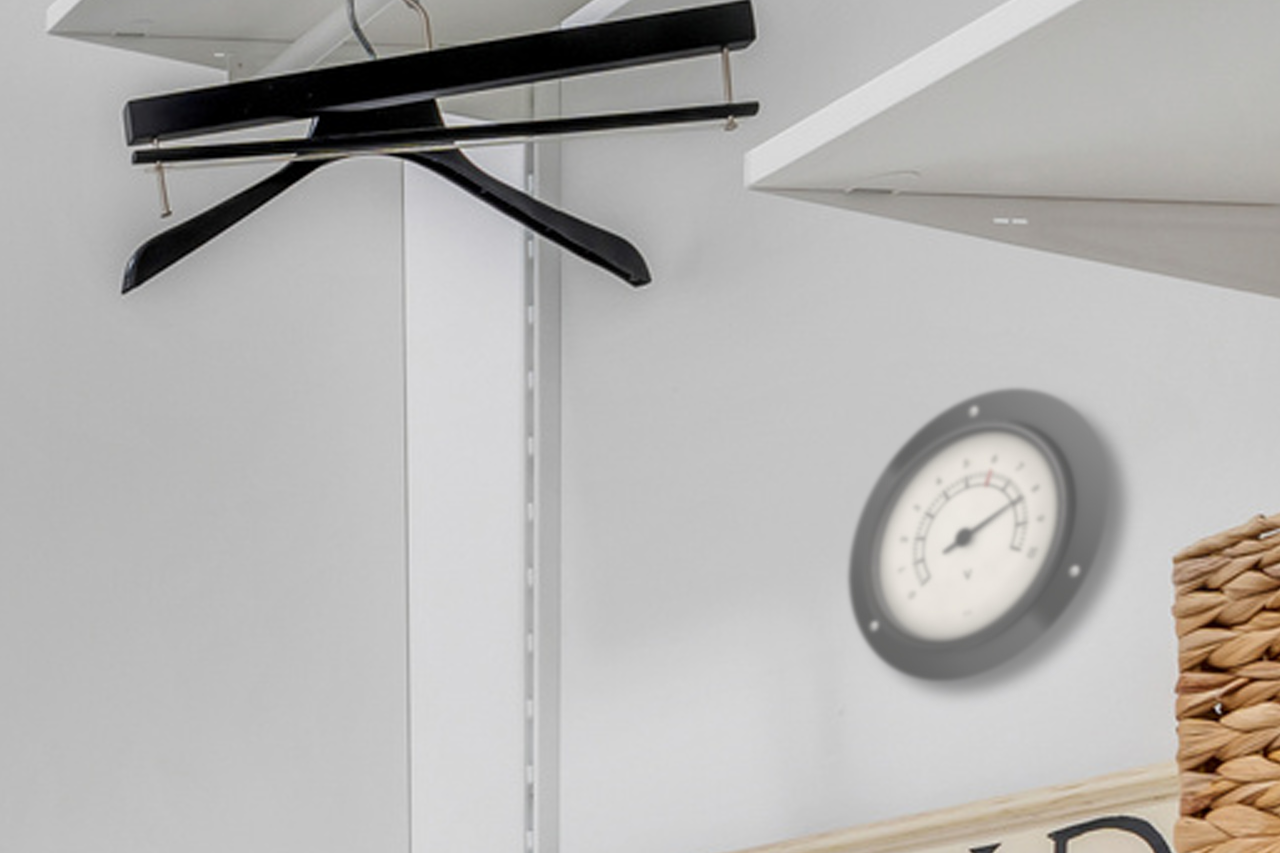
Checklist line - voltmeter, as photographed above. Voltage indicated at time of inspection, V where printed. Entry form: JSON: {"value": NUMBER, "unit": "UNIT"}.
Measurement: {"value": 8, "unit": "V"}
